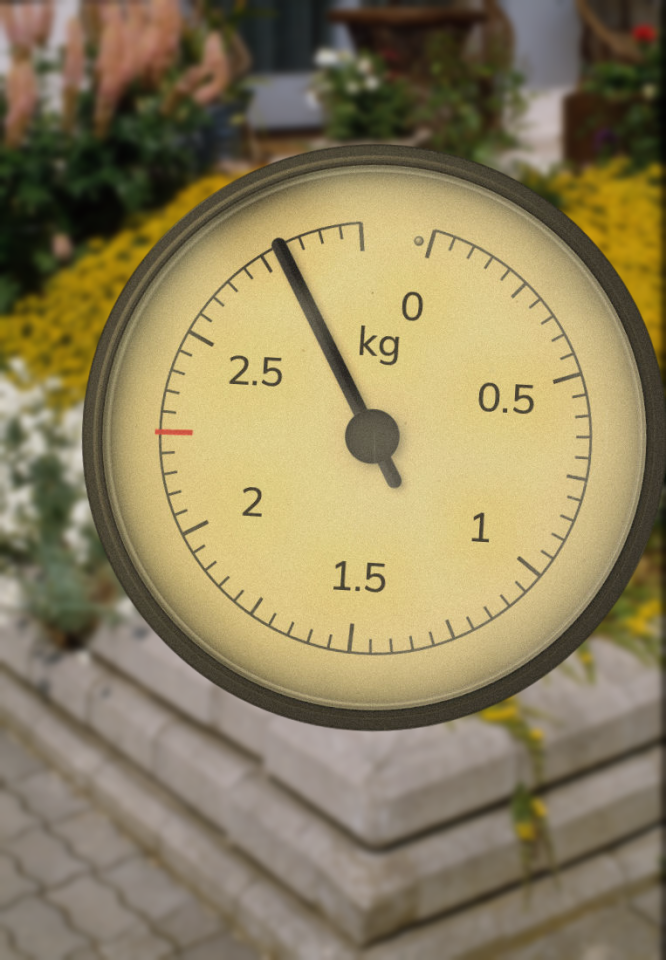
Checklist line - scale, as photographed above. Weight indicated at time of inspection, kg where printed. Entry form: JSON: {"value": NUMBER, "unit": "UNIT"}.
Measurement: {"value": 2.8, "unit": "kg"}
